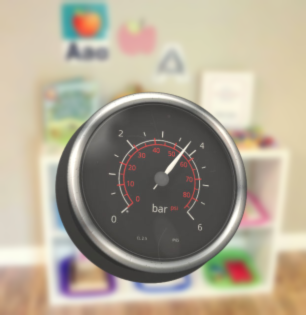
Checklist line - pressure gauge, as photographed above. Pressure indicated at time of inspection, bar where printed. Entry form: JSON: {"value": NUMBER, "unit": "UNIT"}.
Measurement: {"value": 3.75, "unit": "bar"}
